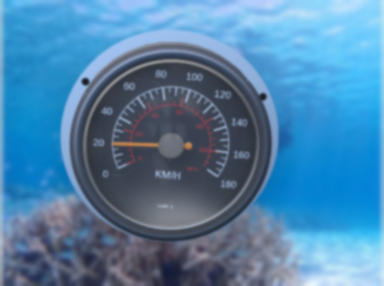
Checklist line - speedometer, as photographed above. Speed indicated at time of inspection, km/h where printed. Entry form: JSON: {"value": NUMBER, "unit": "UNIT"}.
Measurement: {"value": 20, "unit": "km/h"}
